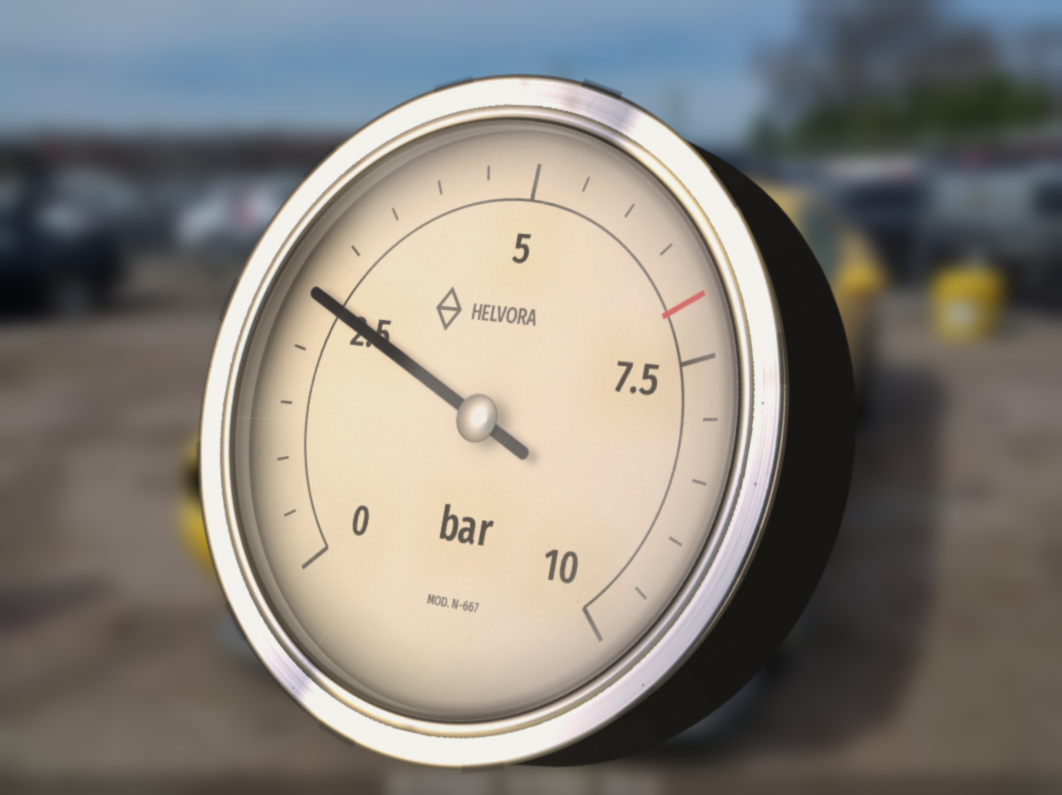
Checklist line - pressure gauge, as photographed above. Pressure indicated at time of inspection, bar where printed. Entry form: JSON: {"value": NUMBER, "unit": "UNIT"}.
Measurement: {"value": 2.5, "unit": "bar"}
